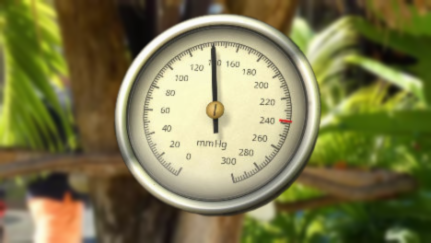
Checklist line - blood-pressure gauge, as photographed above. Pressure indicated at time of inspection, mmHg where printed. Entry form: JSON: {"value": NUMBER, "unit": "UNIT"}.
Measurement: {"value": 140, "unit": "mmHg"}
